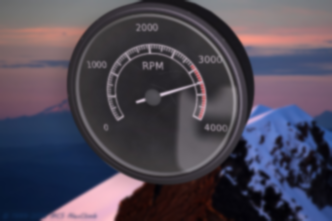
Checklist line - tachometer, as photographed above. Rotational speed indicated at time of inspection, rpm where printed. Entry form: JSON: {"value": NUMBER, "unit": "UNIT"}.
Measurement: {"value": 3250, "unit": "rpm"}
